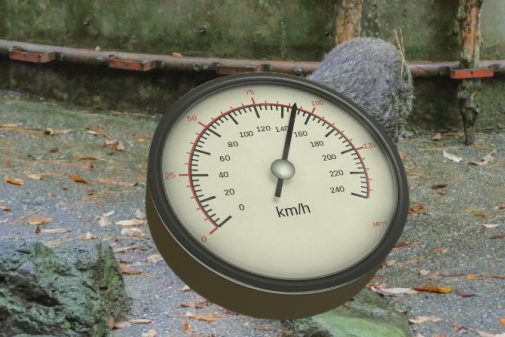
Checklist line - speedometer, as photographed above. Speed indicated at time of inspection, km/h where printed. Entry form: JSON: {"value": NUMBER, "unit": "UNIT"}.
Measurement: {"value": 148, "unit": "km/h"}
